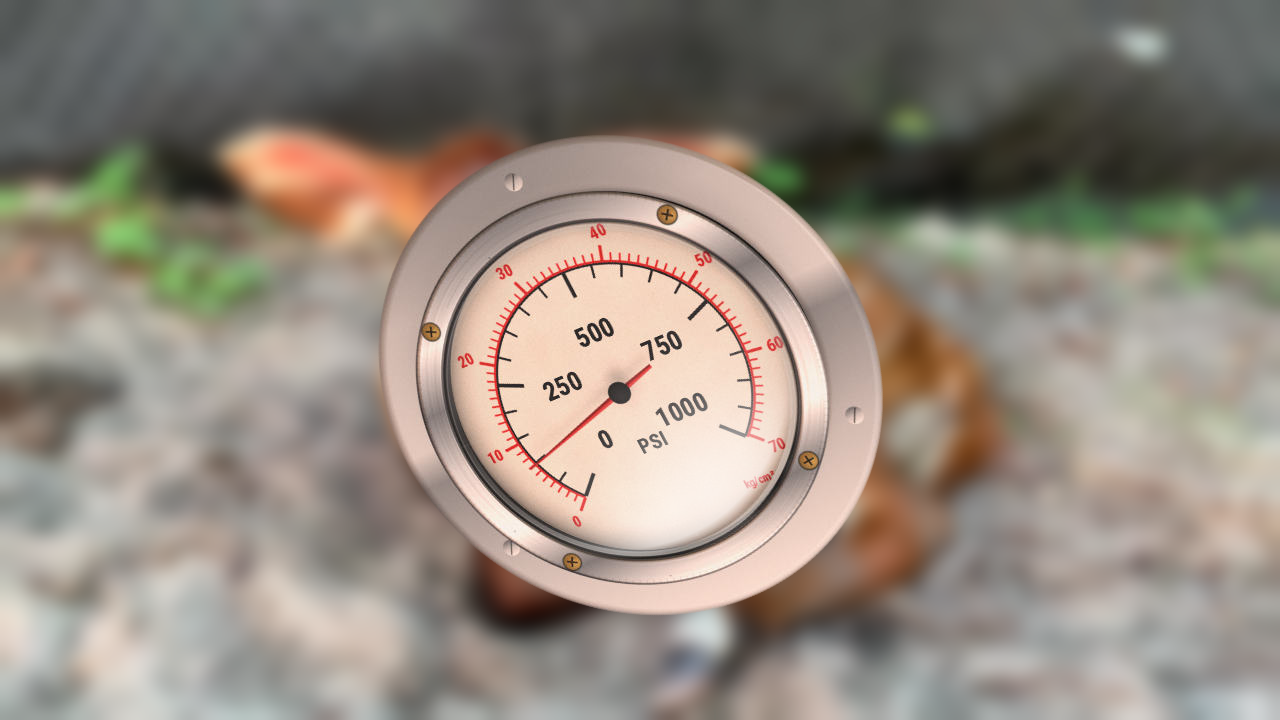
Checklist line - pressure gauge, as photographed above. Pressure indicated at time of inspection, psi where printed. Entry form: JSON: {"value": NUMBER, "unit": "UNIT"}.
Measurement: {"value": 100, "unit": "psi"}
